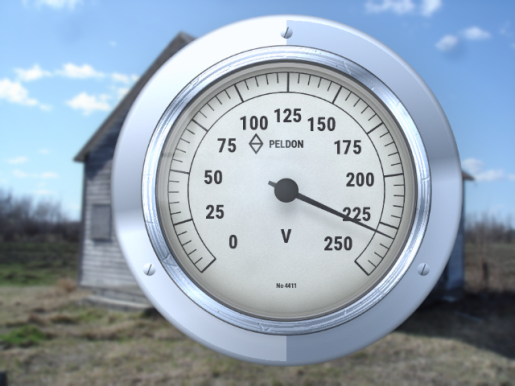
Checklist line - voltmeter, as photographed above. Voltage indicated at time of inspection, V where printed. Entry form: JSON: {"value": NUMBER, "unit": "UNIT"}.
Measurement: {"value": 230, "unit": "V"}
